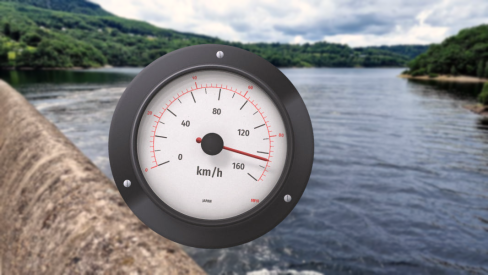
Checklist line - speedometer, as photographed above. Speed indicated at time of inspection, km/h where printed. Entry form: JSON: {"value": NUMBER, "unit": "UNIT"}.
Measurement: {"value": 145, "unit": "km/h"}
